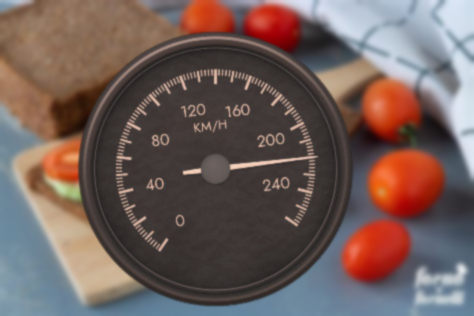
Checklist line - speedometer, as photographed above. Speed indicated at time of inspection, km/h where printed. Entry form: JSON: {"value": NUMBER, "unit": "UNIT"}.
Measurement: {"value": 220, "unit": "km/h"}
